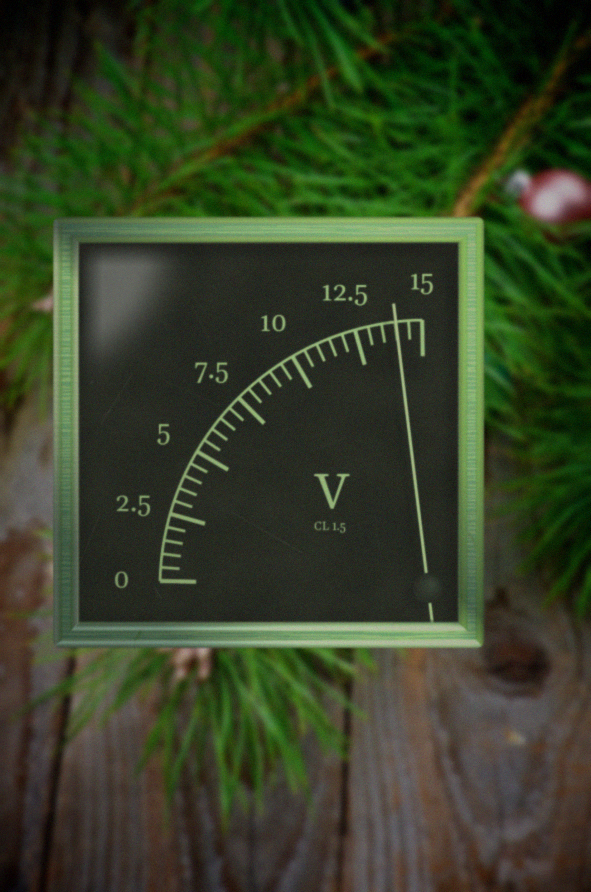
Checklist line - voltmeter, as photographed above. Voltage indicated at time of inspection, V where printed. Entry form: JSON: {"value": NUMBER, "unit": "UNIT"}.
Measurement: {"value": 14, "unit": "V"}
